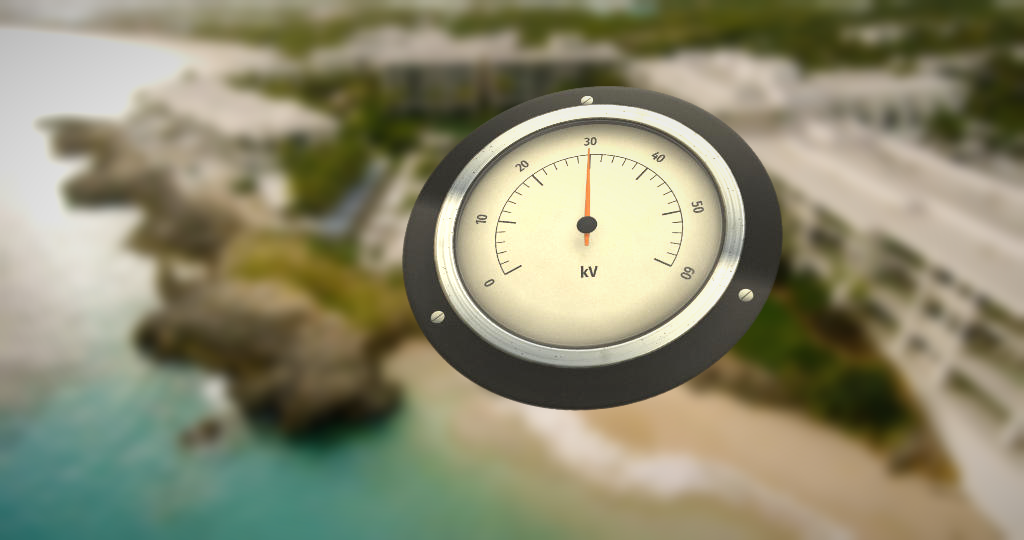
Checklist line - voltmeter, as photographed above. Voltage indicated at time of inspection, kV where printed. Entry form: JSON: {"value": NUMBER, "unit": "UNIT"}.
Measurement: {"value": 30, "unit": "kV"}
